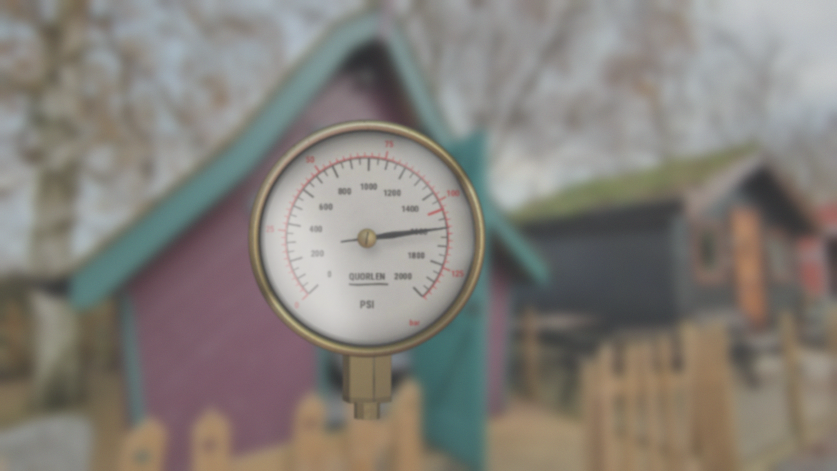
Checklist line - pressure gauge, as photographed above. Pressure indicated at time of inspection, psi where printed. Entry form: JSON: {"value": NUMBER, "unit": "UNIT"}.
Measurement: {"value": 1600, "unit": "psi"}
